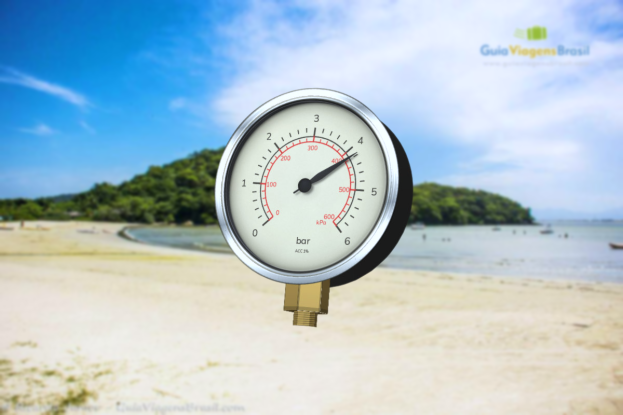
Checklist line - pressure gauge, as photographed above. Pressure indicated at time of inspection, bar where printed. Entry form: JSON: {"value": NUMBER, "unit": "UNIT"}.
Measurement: {"value": 4.2, "unit": "bar"}
